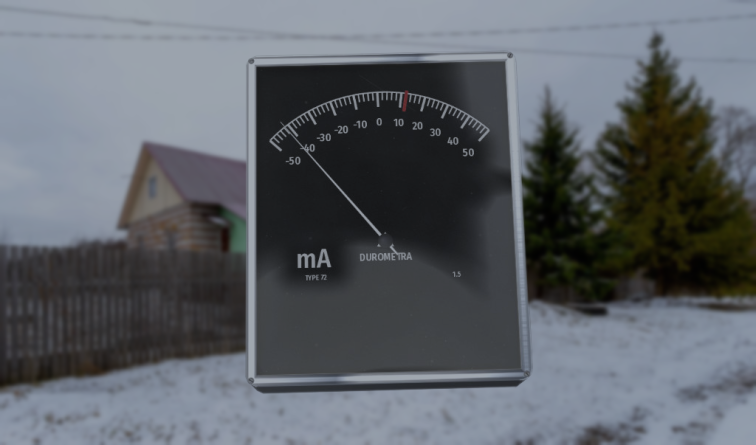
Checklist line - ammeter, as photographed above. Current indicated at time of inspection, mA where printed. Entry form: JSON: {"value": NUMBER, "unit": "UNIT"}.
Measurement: {"value": -42, "unit": "mA"}
